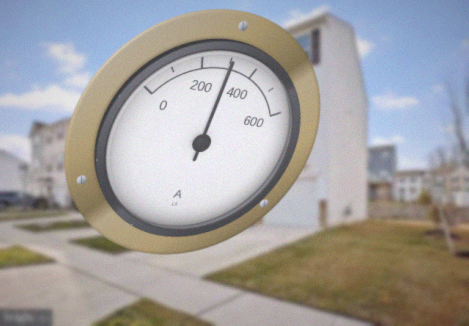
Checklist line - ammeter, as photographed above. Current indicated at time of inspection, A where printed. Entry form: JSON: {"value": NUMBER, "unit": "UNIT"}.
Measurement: {"value": 300, "unit": "A"}
